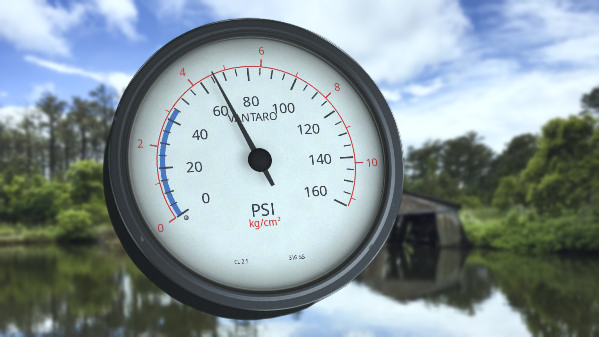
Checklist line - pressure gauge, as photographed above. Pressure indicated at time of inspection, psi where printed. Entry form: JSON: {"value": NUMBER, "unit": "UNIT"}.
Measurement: {"value": 65, "unit": "psi"}
